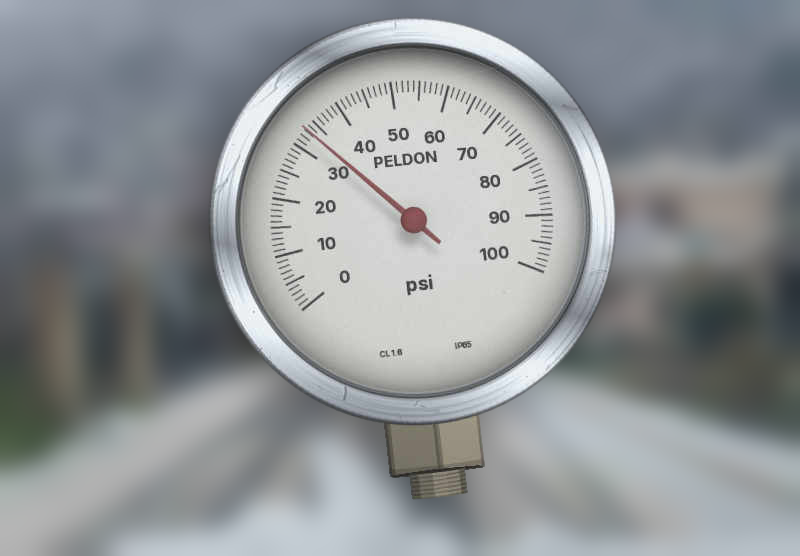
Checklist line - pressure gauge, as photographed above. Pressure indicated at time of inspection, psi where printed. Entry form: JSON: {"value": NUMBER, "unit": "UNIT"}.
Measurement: {"value": 33, "unit": "psi"}
